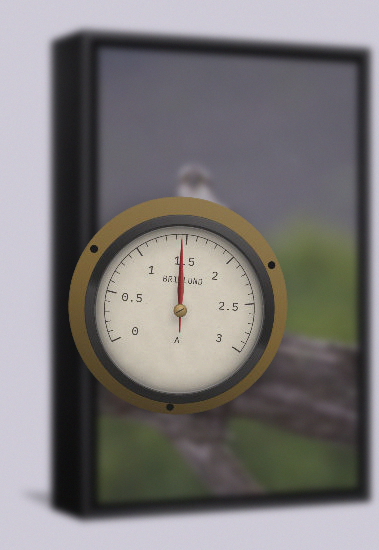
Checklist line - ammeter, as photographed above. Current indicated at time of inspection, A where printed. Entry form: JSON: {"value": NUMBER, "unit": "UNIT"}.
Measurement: {"value": 1.45, "unit": "A"}
